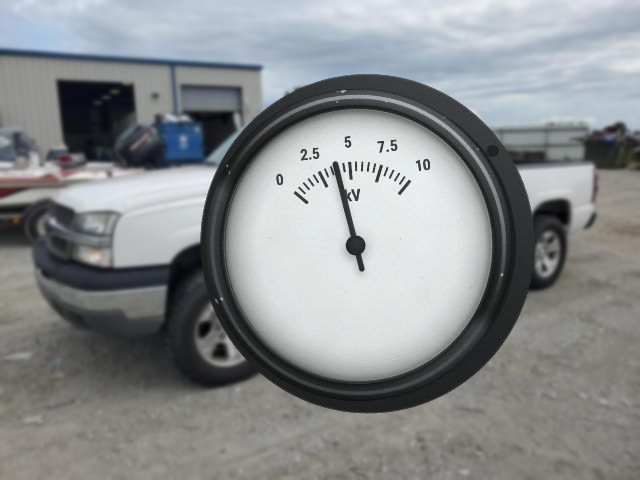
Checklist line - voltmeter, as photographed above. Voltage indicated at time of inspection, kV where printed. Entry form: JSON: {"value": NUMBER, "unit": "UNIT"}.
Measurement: {"value": 4, "unit": "kV"}
